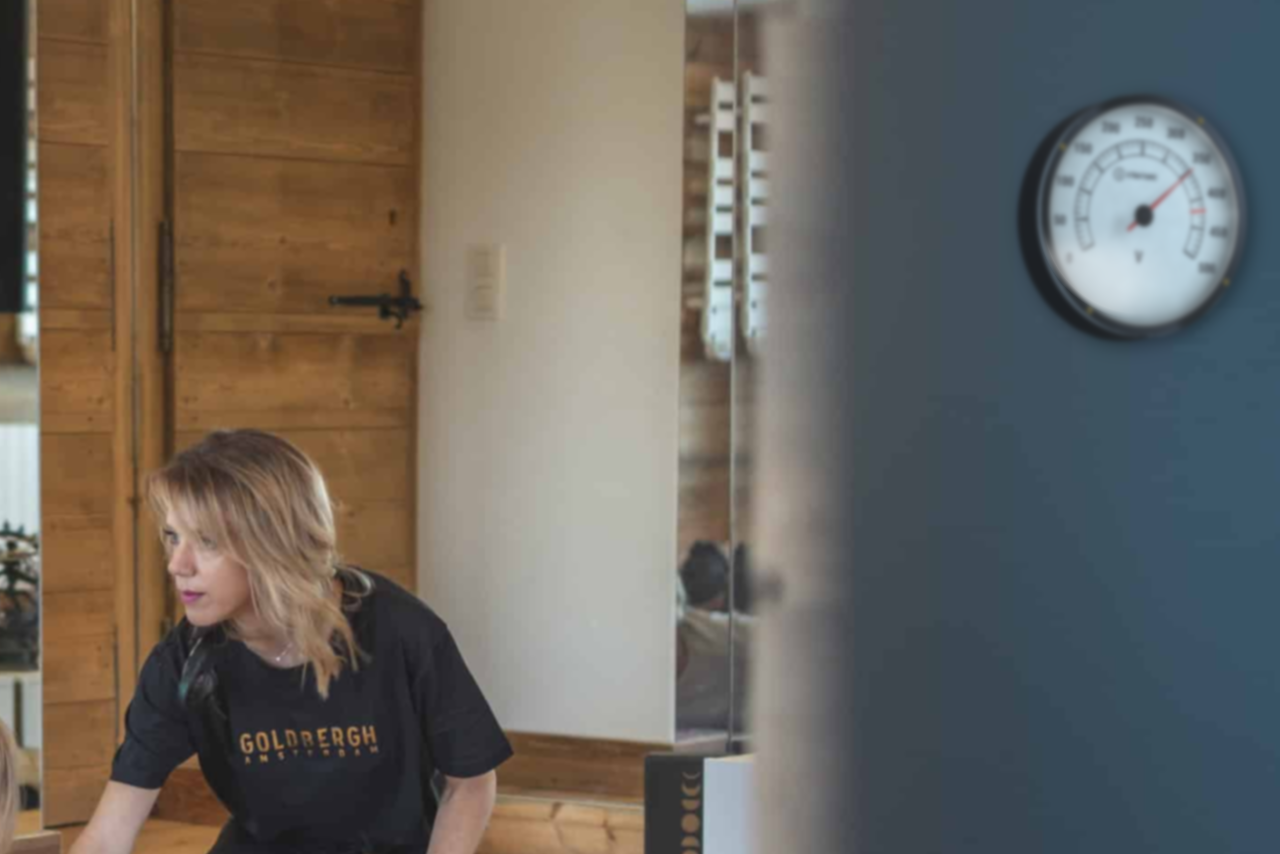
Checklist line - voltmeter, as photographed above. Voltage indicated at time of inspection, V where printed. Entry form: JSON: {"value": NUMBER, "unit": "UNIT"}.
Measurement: {"value": 350, "unit": "V"}
